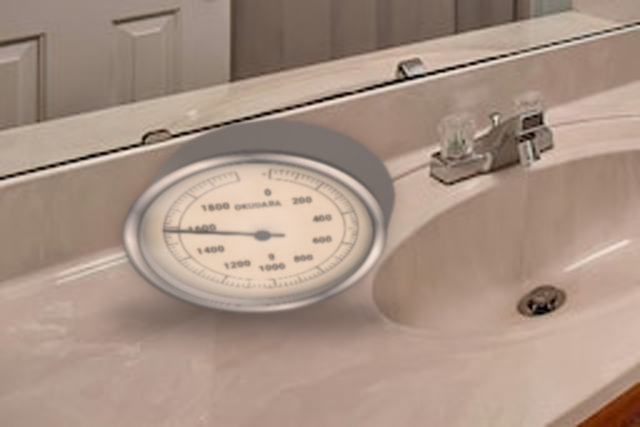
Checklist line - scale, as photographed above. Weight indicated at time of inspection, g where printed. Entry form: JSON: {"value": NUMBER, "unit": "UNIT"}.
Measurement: {"value": 1600, "unit": "g"}
